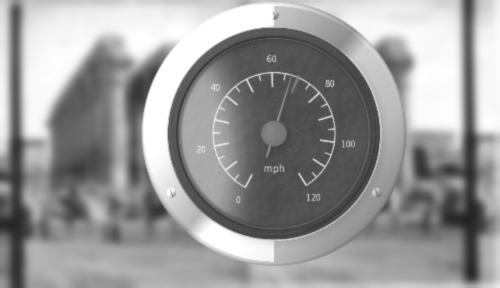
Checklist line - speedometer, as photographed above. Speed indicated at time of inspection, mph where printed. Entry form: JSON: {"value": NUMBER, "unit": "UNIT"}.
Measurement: {"value": 67.5, "unit": "mph"}
